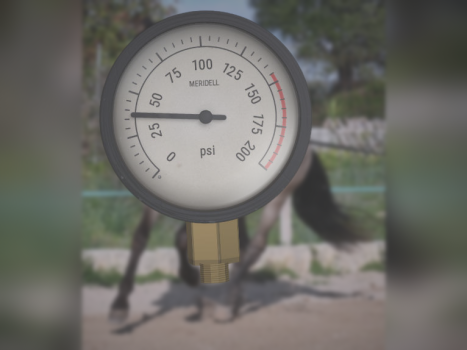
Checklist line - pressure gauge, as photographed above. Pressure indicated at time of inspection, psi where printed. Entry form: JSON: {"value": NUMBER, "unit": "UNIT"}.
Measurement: {"value": 37.5, "unit": "psi"}
